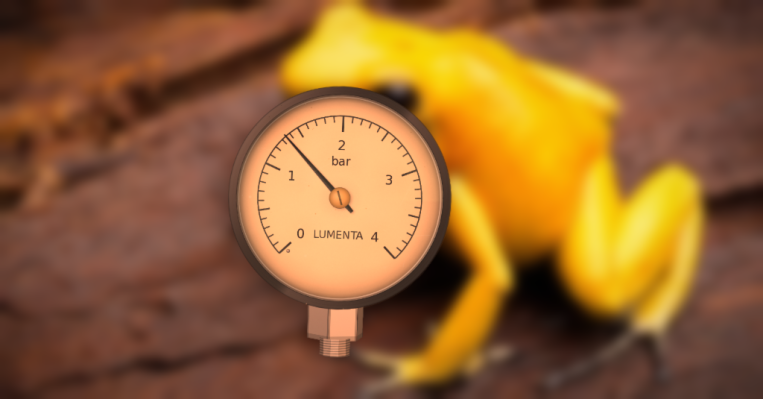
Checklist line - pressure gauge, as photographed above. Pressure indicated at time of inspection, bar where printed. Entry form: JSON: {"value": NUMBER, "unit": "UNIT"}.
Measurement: {"value": 1.35, "unit": "bar"}
